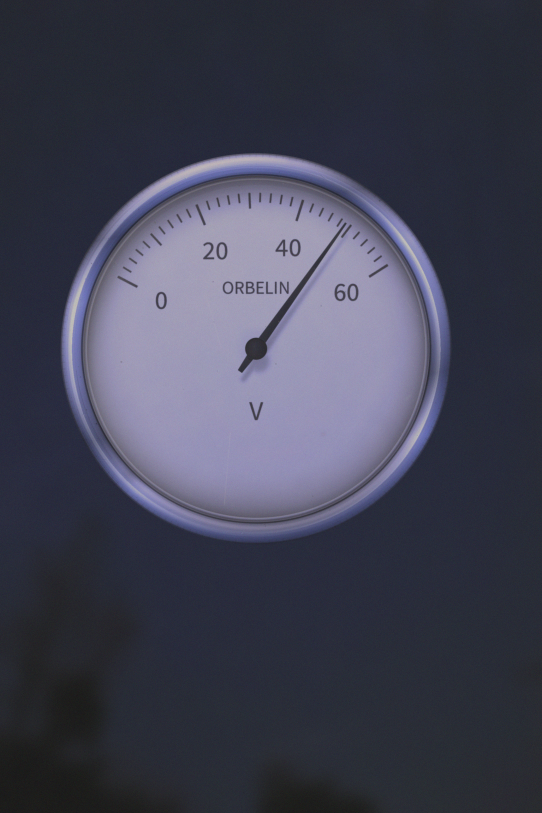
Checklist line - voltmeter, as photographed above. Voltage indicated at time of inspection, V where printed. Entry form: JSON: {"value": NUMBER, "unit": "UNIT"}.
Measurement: {"value": 49, "unit": "V"}
